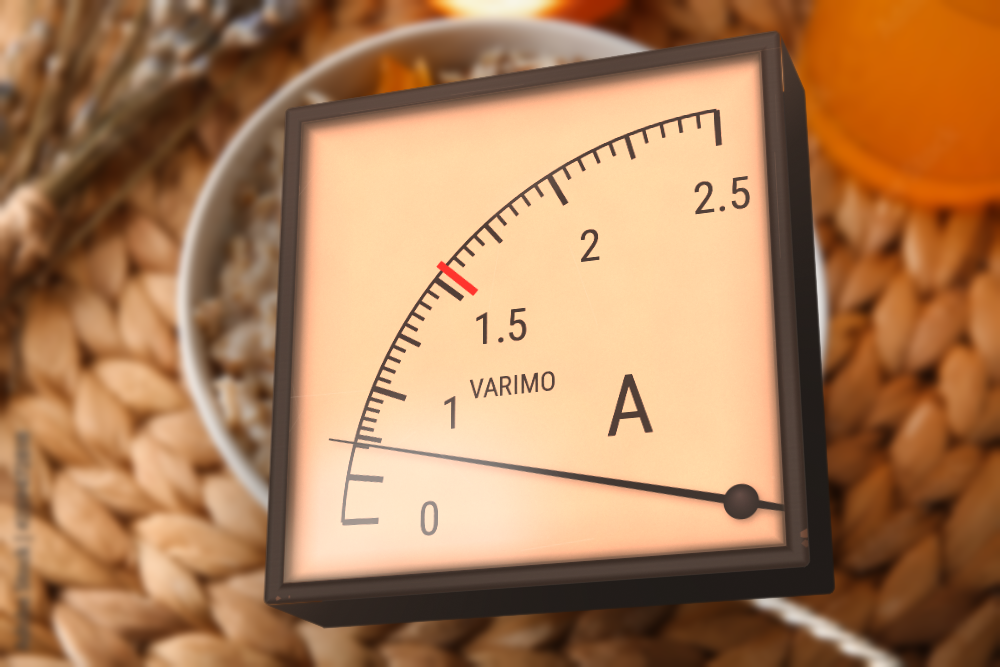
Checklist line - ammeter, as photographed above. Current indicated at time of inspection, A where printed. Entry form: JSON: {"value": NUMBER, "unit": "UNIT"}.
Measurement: {"value": 0.7, "unit": "A"}
